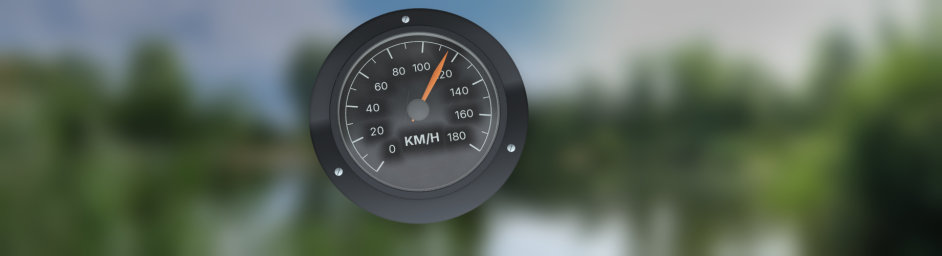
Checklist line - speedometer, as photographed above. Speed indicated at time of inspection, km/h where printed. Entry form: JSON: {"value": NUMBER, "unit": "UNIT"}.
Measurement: {"value": 115, "unit": "km/h"}
